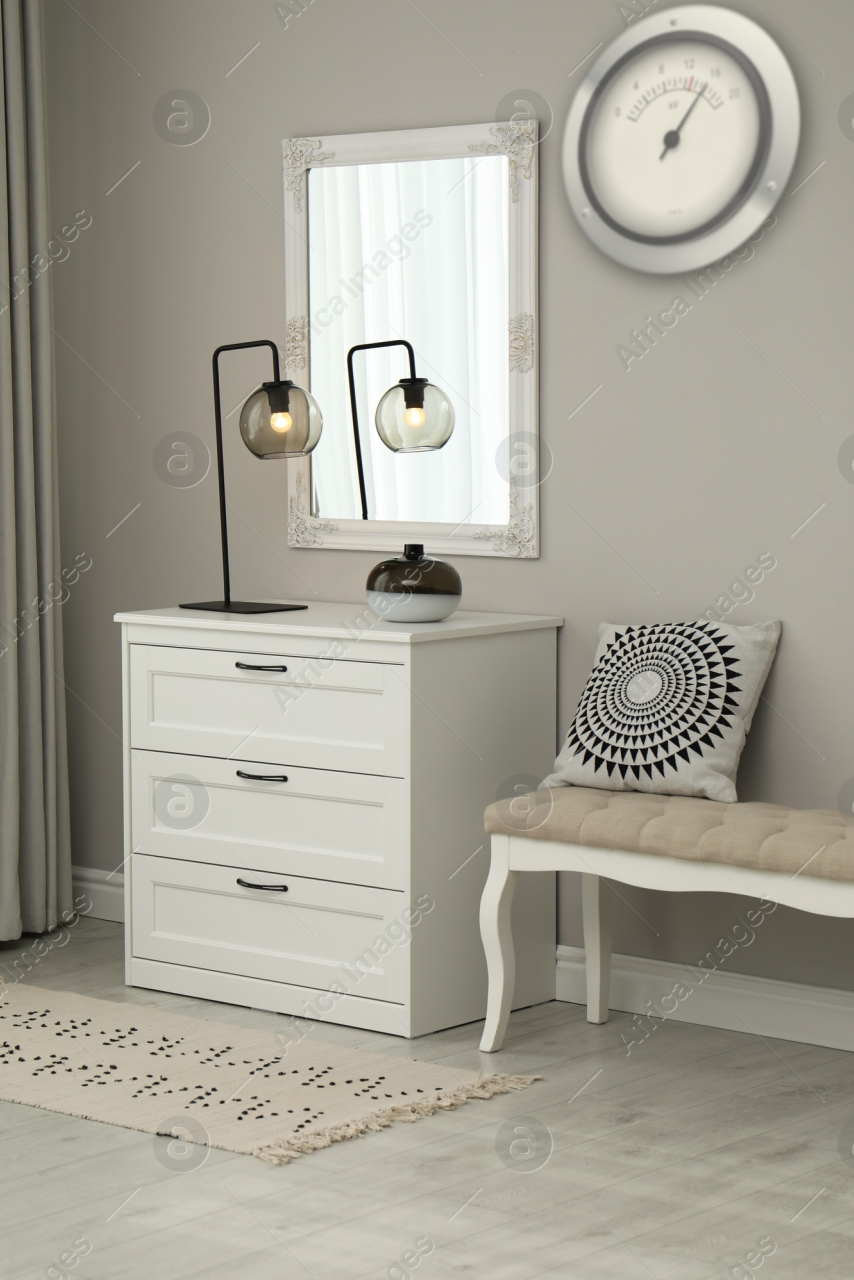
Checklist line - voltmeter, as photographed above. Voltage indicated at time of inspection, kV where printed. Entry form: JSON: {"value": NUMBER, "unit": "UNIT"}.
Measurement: {"value": 16, "unit": "kV"}
